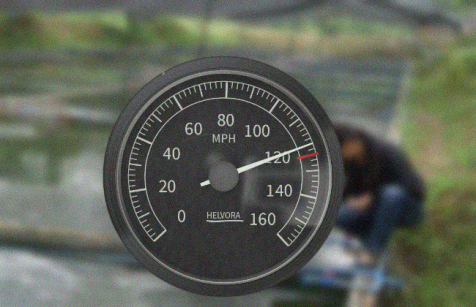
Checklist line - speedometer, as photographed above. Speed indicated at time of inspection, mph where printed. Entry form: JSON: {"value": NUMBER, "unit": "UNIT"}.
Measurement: {"value": 120, "unit": "mph"}
